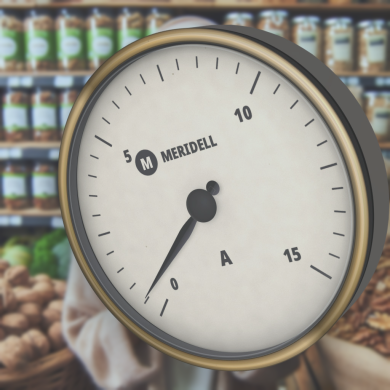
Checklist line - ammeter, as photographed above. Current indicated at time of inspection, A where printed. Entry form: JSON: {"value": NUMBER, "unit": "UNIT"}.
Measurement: {"value": 0.5, "unit": "A"}
